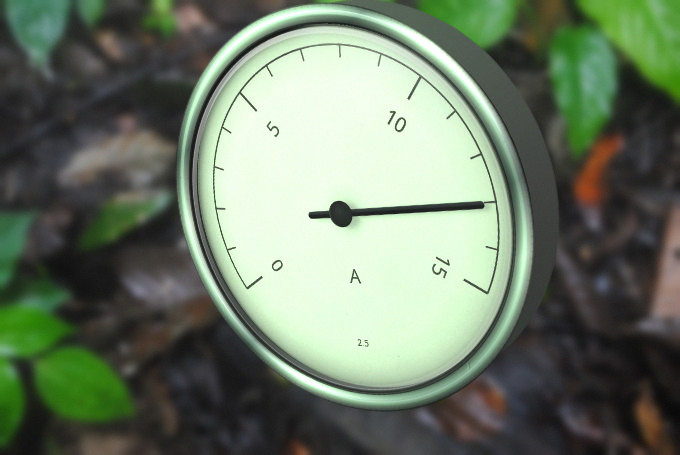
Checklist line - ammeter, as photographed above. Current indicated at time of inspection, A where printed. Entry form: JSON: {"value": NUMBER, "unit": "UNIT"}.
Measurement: {"value": 13, "unit": "A"}
